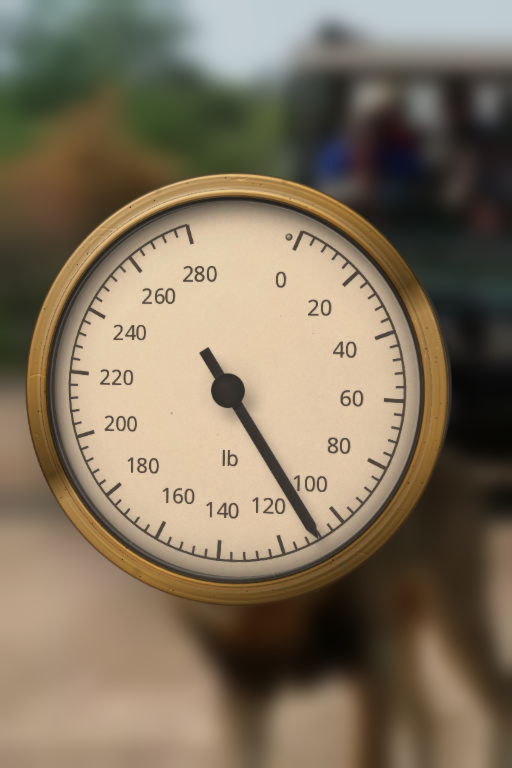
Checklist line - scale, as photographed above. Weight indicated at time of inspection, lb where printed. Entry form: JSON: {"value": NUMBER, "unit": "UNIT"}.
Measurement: {"value": 108, "unit": "lb"}
